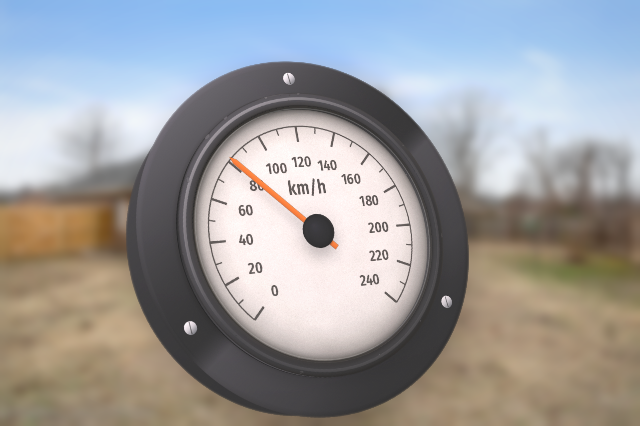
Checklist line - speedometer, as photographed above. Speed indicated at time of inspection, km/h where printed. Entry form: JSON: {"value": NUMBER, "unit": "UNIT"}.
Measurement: {"value": 80, "unit": "km/h"}
